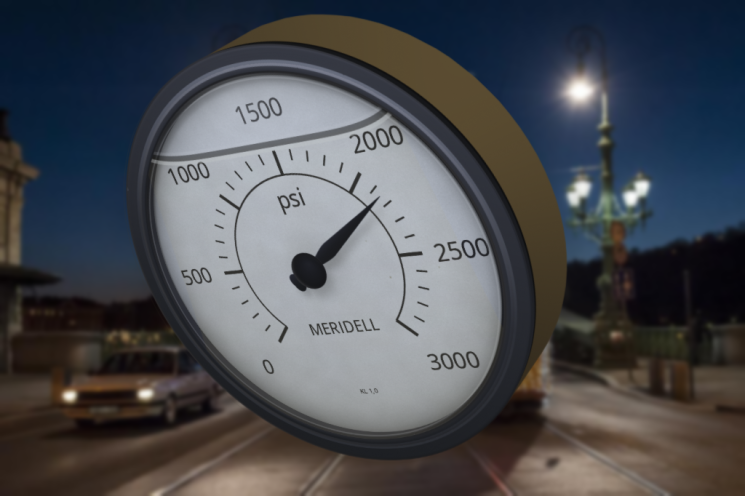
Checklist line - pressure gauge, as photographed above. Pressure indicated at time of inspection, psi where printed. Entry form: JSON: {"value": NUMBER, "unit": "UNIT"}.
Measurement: {"value": 2150, "unit": "psi"}
